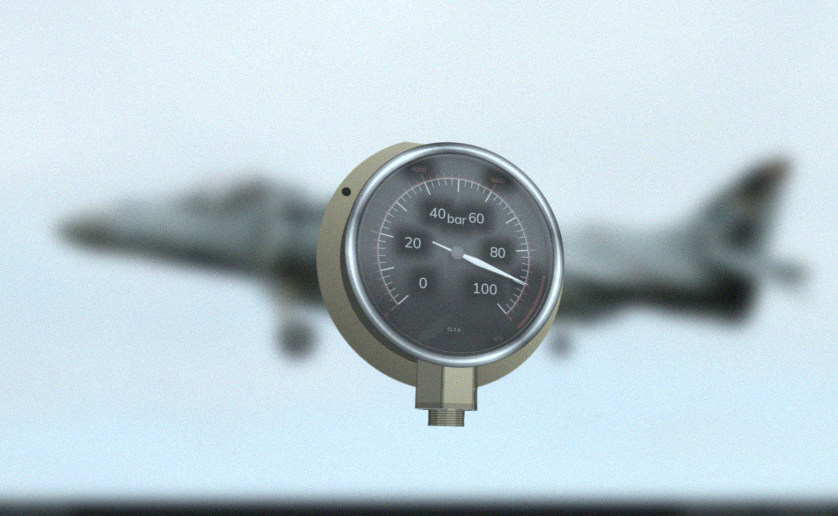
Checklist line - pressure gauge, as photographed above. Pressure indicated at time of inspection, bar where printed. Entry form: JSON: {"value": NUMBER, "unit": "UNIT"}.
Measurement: {"value": 90, "unit": "bar"}
